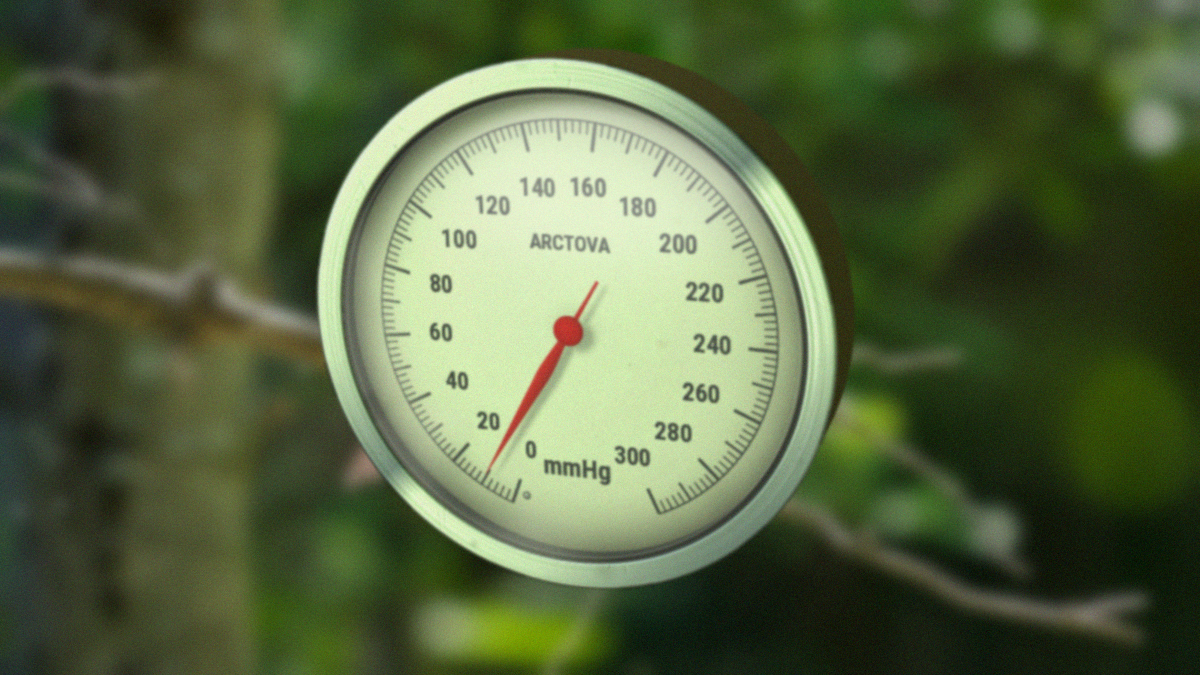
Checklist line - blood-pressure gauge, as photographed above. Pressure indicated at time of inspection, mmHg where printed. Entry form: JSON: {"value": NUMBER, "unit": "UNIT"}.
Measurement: {"value": 10, "unit": "mmHg"}
